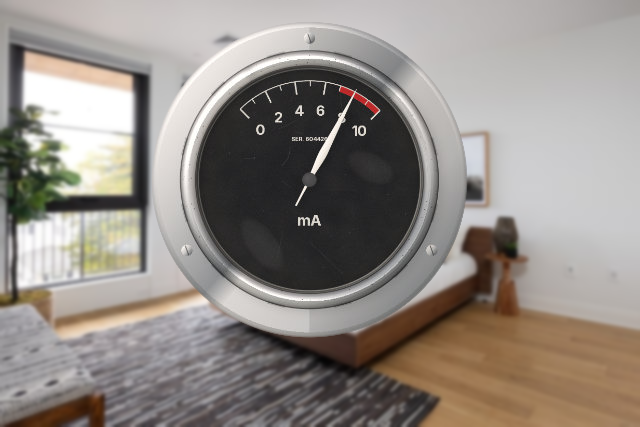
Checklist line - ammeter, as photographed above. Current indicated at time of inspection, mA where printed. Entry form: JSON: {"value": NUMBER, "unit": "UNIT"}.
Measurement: {"value": 8, "unit": "mA"}
